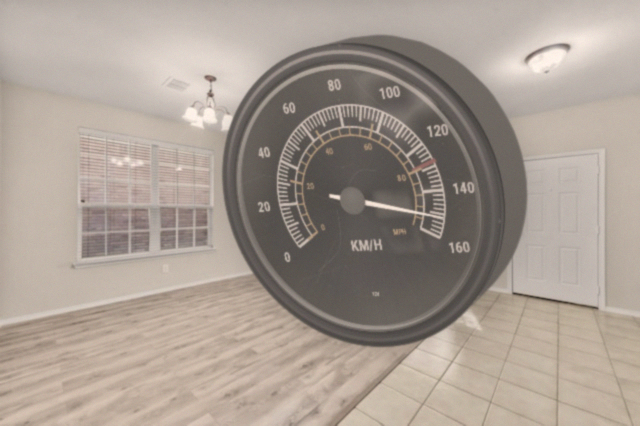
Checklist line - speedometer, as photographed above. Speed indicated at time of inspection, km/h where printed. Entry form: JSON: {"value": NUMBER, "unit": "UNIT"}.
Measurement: {"value": 150, "unit": "km/h"}
